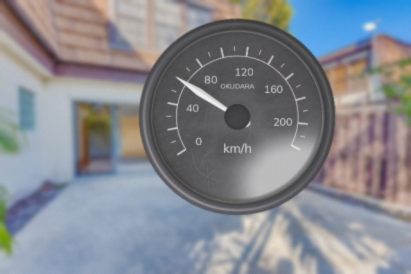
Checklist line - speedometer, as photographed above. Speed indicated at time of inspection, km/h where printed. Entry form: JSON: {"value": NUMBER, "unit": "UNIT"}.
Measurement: {"value": 60, "unit": "km/h"}
